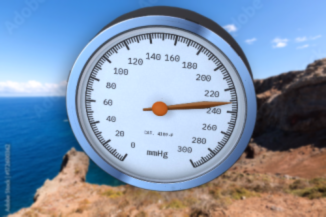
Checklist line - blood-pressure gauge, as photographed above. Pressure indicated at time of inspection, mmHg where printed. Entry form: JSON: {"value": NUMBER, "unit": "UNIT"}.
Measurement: {"value": 230, "unit": "mmHg"}
